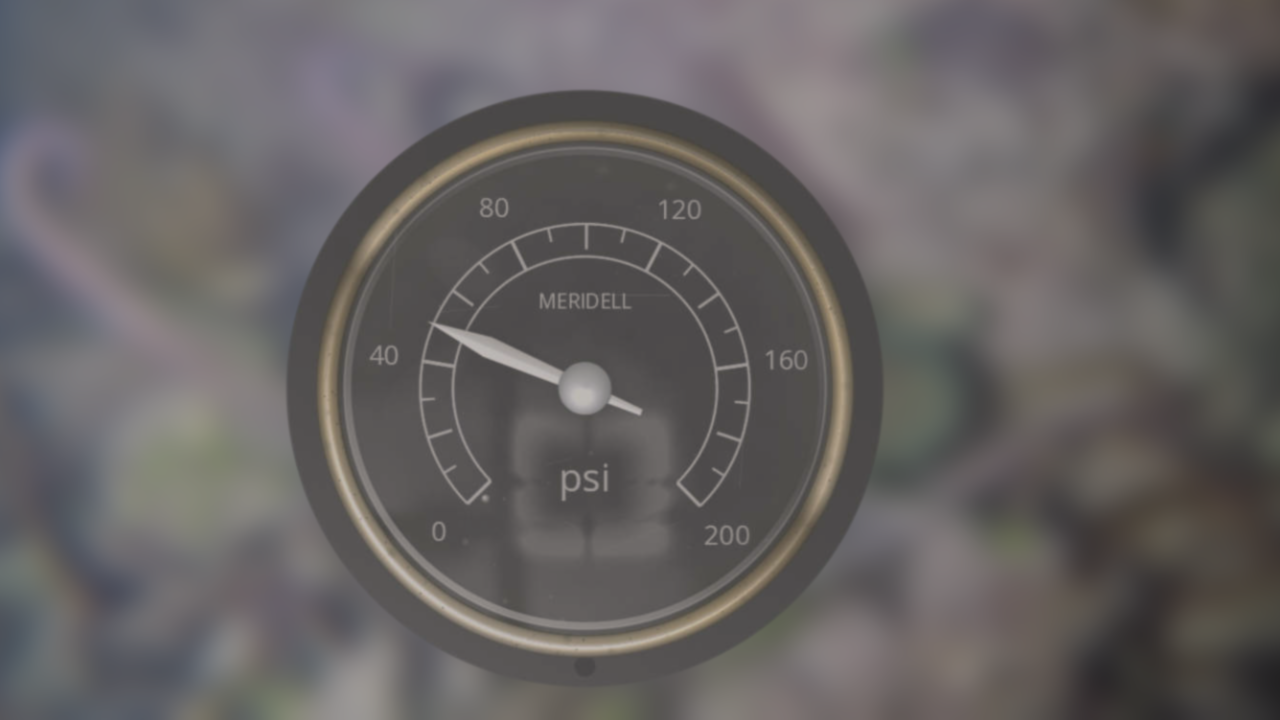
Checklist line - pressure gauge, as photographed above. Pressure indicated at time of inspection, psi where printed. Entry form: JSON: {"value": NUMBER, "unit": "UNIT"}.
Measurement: {"value": 50, "unit": "psi"}
